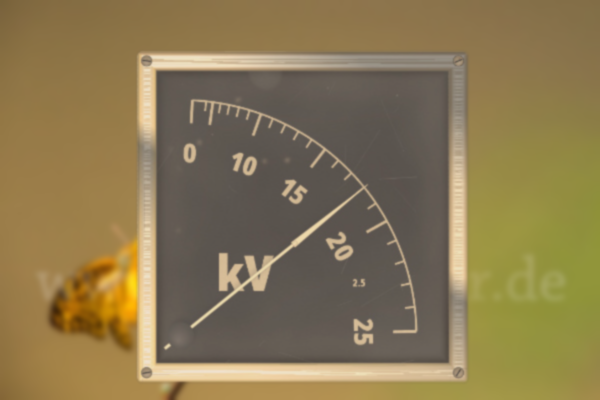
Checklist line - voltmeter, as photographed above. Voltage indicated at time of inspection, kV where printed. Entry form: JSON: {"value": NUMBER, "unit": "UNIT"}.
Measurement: {"value": 18, "unit": "kV"}
